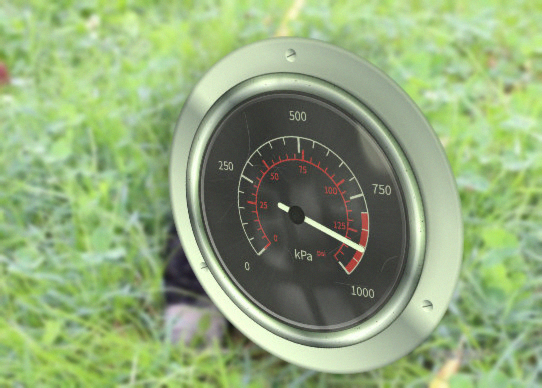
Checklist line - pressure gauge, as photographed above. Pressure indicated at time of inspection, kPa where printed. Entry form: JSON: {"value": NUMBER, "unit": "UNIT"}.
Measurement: {"value": 900, "unit": "kPa"}
